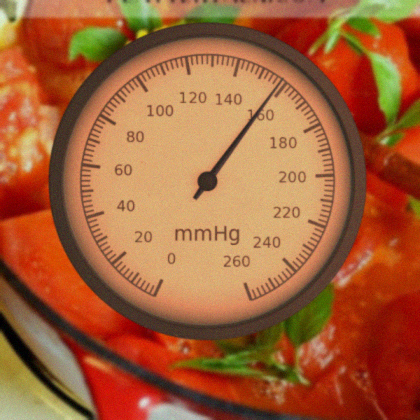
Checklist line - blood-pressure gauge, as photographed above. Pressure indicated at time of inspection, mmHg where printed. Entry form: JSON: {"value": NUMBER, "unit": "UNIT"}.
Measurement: {"value": 158, "unit": "mmHg"}
